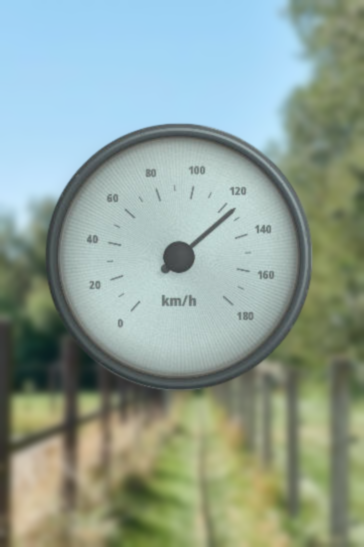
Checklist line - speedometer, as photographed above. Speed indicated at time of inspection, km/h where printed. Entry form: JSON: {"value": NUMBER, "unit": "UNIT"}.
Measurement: {"value": 125, "unit": "km/h"}
